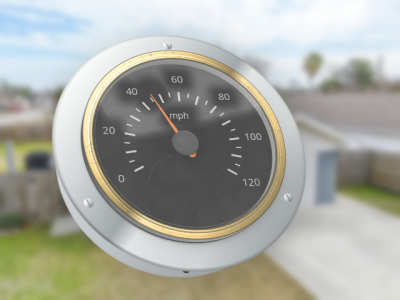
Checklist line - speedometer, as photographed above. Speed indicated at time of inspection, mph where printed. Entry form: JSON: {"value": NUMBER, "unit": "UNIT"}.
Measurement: {"value": 45, "unit": "mph"}
